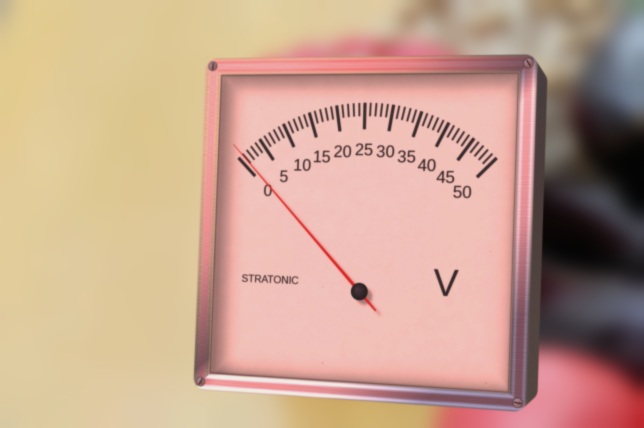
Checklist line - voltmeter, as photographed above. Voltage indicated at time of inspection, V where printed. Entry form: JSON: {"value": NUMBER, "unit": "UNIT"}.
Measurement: {"value": 1, "unit": "V"}
